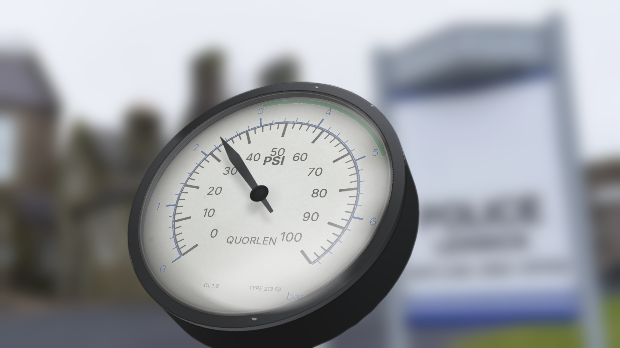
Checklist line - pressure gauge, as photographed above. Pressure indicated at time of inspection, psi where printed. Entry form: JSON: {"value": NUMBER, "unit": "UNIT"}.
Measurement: {"value": 34, "unit": "psi"}
